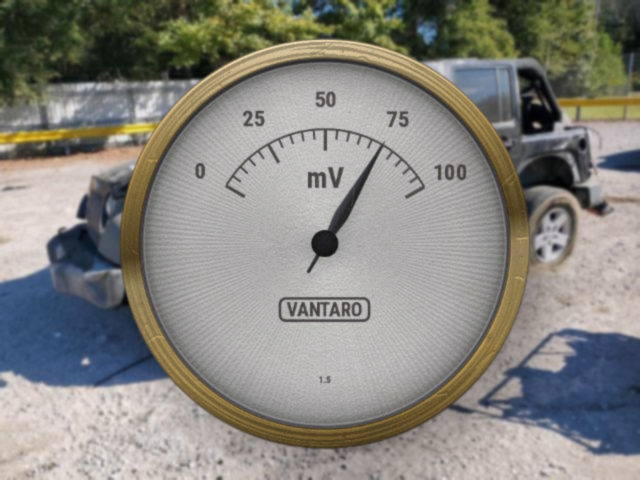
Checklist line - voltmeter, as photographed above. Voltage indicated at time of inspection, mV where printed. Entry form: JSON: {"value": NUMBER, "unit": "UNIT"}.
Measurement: {"value": 75, "unit": "mV"}
